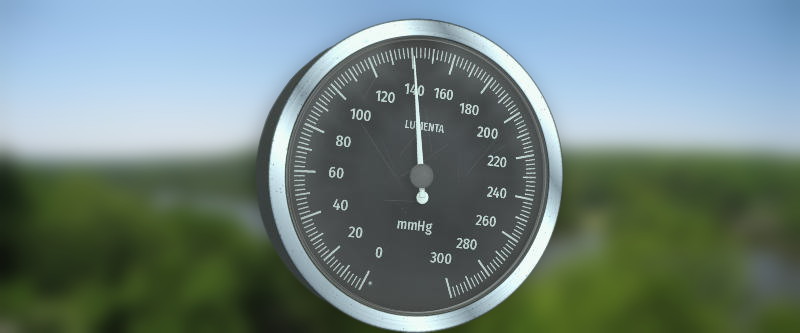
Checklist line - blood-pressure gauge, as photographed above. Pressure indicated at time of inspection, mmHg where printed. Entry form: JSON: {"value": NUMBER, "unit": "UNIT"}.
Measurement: {"value": 140, "unit": "mmHg"}
